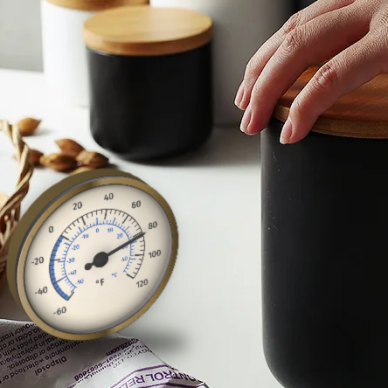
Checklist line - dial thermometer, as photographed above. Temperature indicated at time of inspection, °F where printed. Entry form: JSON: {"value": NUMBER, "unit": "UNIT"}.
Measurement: {"value": 80, "unit": "°F"}
